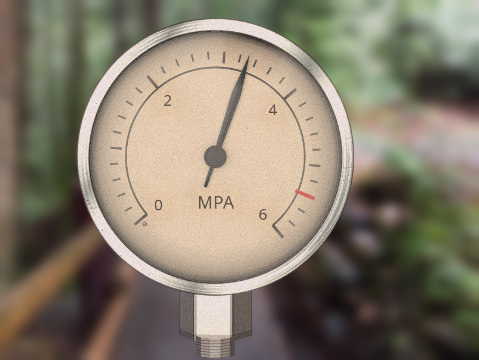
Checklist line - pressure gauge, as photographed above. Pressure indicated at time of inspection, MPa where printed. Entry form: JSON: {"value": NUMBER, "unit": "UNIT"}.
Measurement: {"value": 3.3, "unit": "MPa"}
